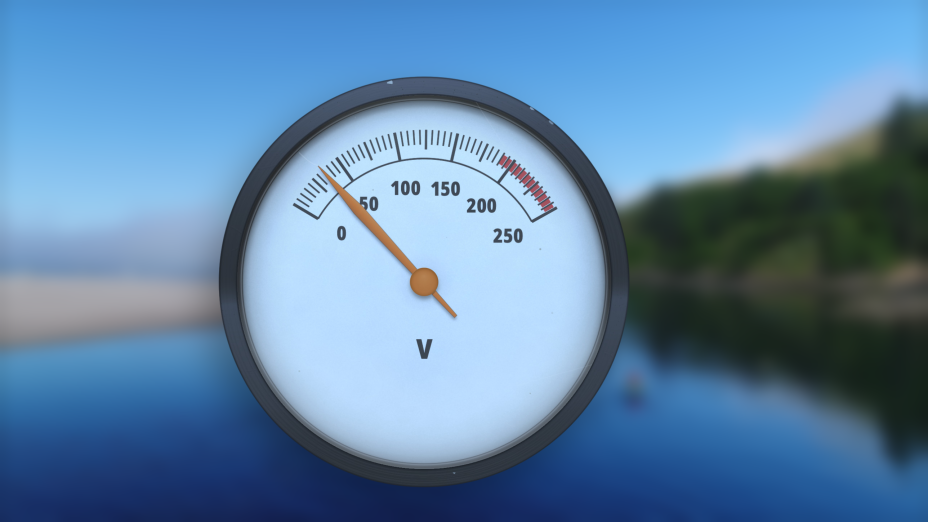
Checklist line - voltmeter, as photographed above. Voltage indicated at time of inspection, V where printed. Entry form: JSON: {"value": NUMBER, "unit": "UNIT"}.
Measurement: {"value": 35, "unit": "V"}
